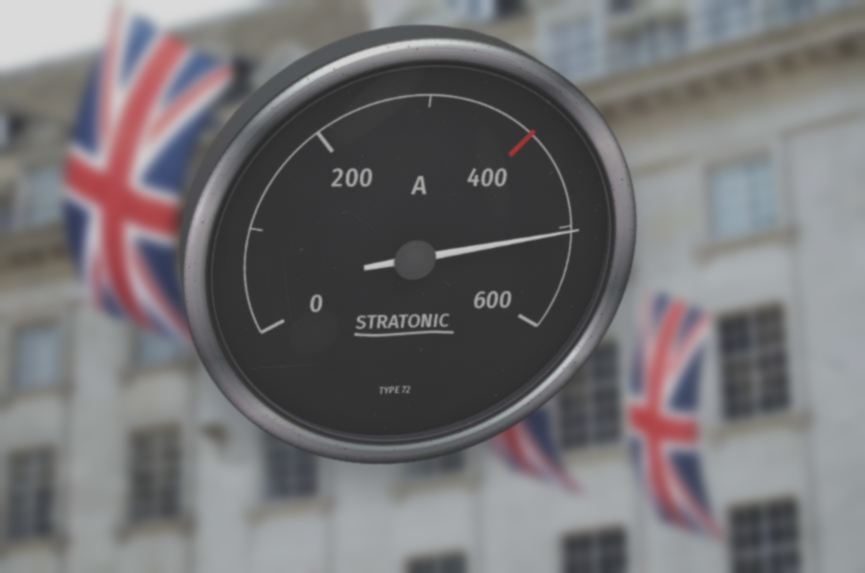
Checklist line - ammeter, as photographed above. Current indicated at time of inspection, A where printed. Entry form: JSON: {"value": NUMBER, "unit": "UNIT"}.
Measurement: {"value": 500, "unit": "A"}
